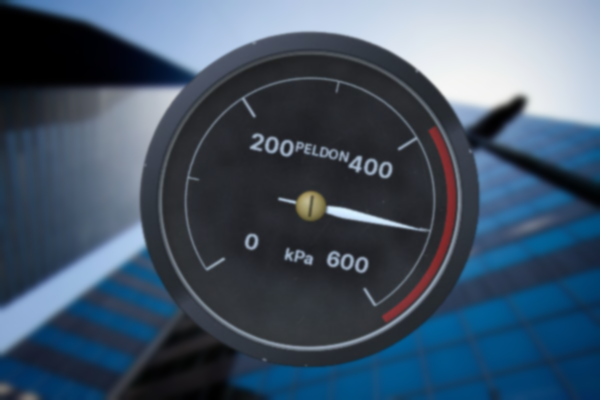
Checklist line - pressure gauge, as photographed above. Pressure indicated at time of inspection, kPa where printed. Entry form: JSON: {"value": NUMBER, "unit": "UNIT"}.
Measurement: {"value": 500, "unit": "kPa"}
